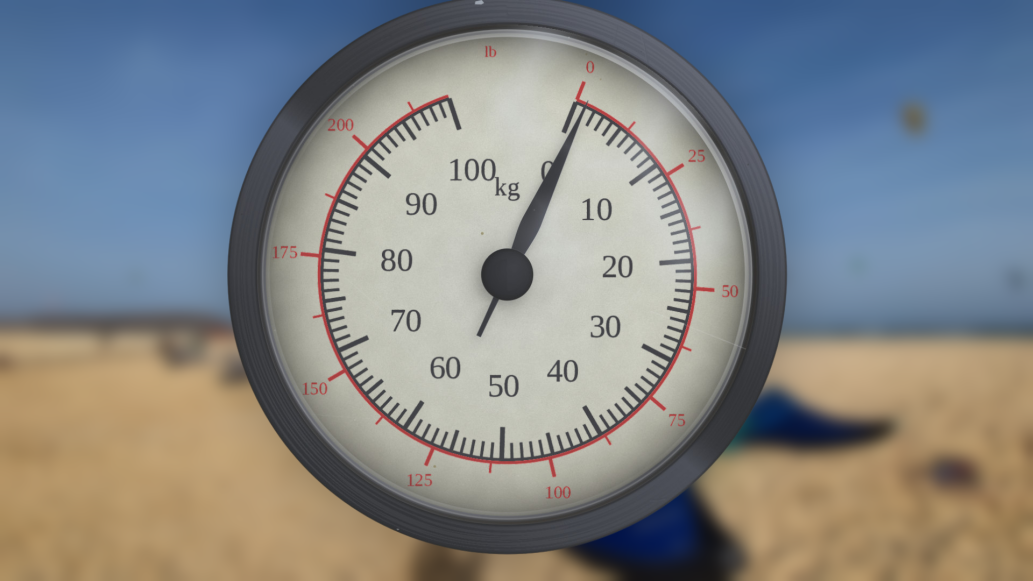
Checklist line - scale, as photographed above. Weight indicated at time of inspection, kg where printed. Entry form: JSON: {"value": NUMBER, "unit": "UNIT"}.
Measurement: {"value": 1, "unit": "kg"}
